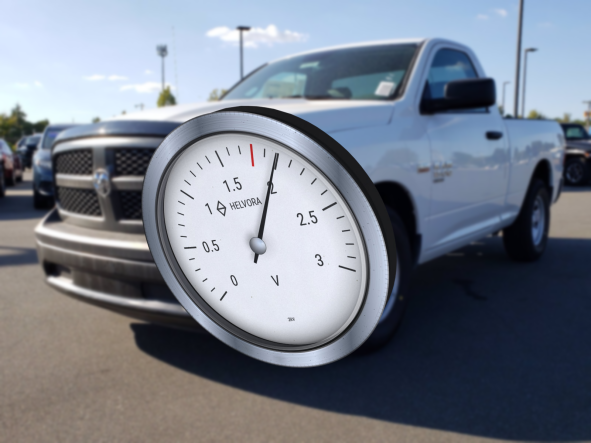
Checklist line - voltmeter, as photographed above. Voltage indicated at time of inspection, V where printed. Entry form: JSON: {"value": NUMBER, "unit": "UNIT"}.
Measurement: {"value": 2, "unit": "V"}
